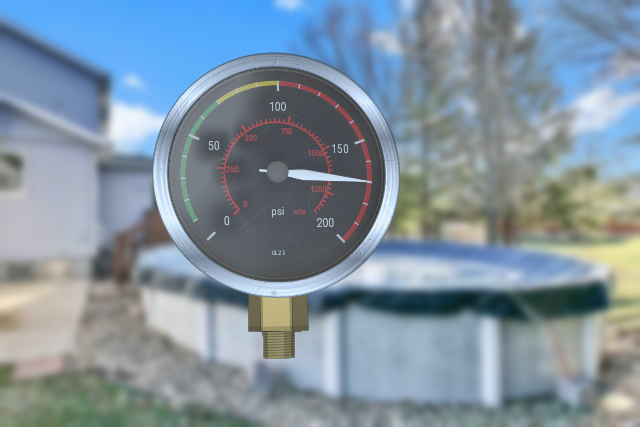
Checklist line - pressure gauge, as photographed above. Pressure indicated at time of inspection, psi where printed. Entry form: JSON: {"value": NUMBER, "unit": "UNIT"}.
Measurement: {"value": 170, "unit": "psi"}
